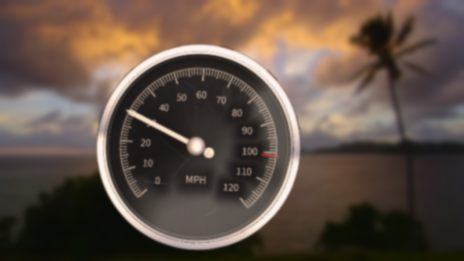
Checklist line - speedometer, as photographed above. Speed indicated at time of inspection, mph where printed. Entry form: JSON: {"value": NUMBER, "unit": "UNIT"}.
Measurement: {"value": 30, "unit": "mph"}
